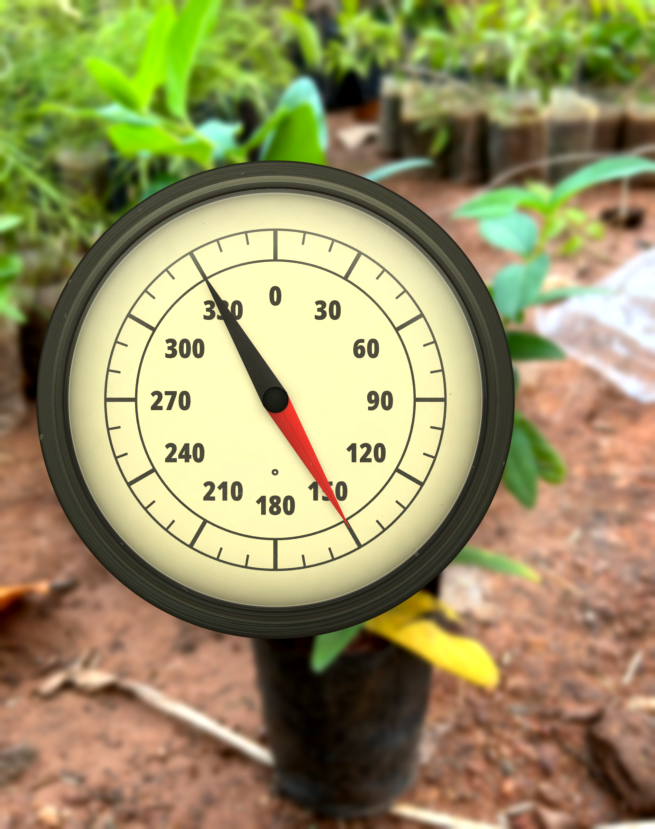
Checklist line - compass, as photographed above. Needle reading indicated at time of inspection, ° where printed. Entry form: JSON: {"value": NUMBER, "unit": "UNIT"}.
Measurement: {"value": 150, "unit": "°"}
